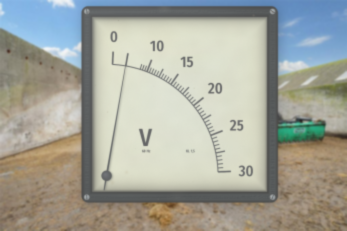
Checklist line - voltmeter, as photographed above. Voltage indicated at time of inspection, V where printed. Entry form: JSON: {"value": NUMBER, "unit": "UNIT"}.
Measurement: {"value": 5, "unit": "V"}
